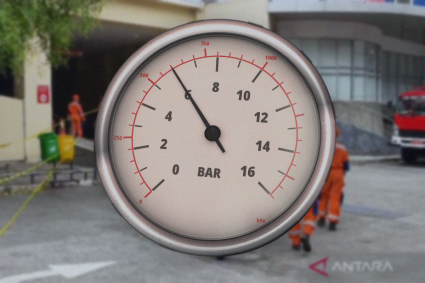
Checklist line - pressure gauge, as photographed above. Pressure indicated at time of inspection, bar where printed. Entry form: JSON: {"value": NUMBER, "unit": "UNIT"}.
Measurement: {"value": 6, "unit": "bar"}
